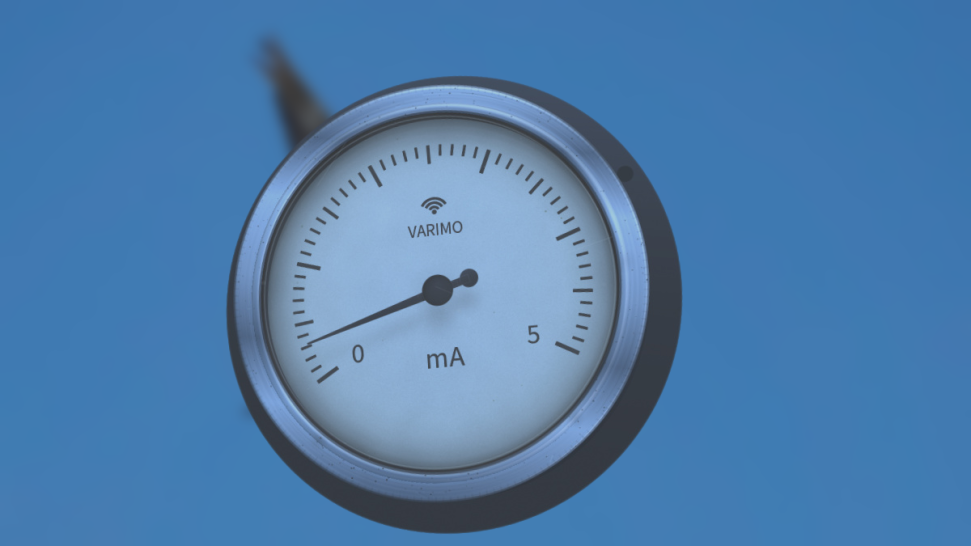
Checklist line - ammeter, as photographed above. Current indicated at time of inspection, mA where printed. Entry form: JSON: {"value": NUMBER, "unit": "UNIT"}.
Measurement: {"value": 0.3, "unit": "mA"}
